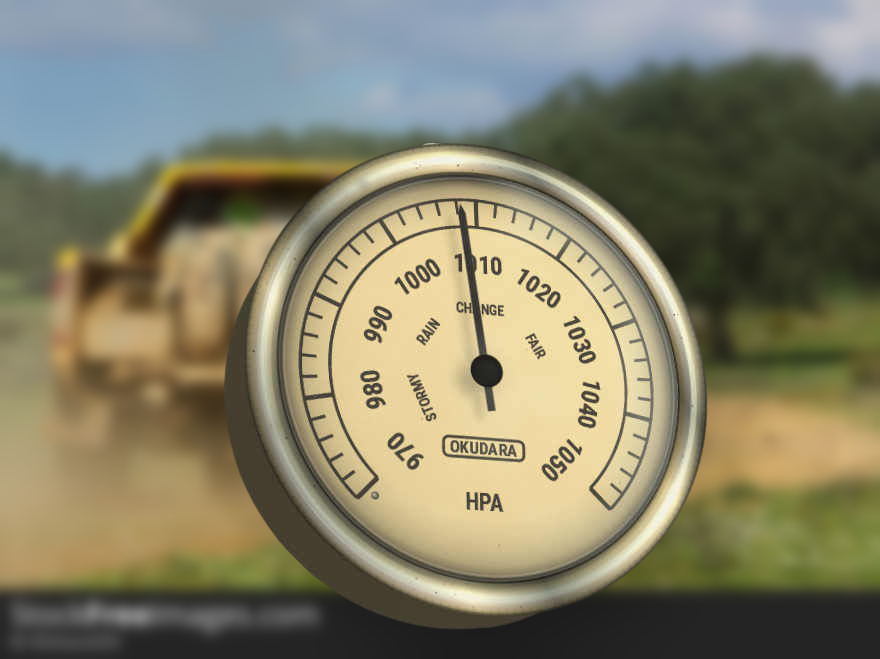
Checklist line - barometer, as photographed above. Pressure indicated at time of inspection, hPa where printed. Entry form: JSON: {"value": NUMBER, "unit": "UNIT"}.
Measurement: {"value": 1008, "unit": "hPa"}
